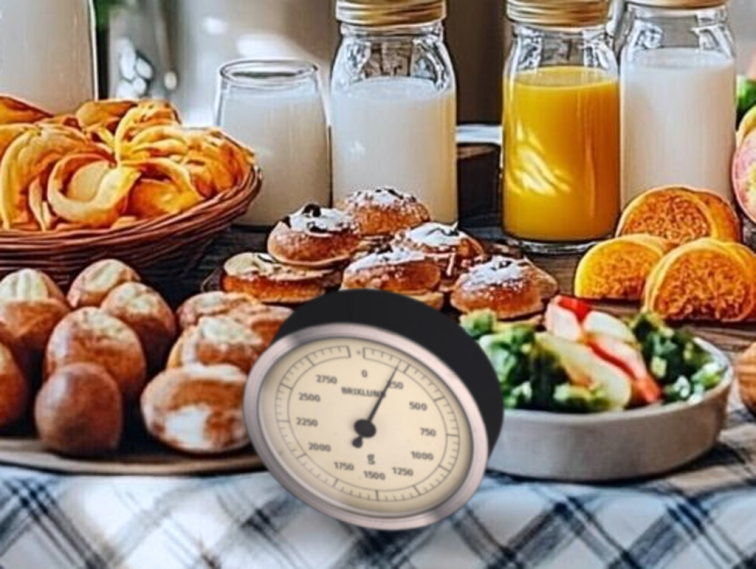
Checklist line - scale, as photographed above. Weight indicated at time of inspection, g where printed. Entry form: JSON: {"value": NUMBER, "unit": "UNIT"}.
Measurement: {"value": 200, "unit": "g"}
